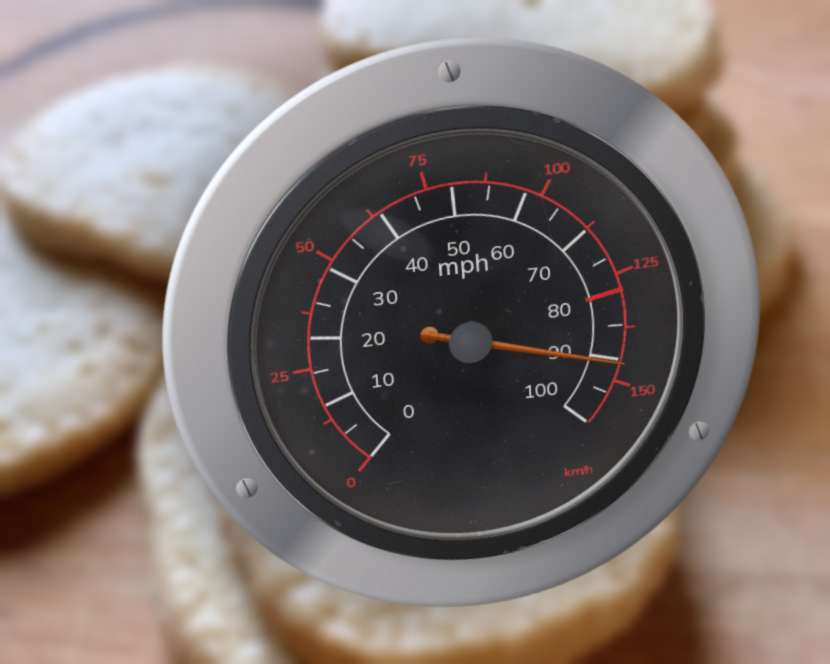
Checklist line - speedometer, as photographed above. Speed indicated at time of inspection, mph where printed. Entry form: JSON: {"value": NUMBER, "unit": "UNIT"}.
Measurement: {"value": 90, "unit": "mph"}
